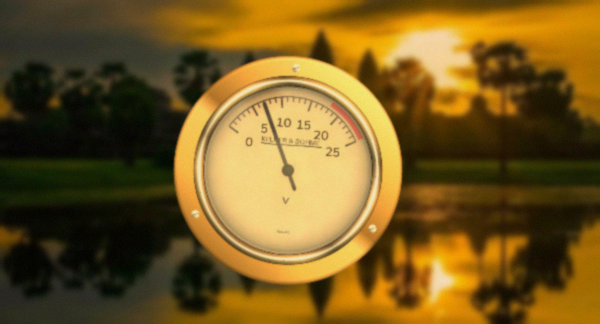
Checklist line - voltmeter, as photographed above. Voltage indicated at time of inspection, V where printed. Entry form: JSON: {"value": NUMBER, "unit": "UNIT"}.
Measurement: {"value": 7, "unit": "V"}
